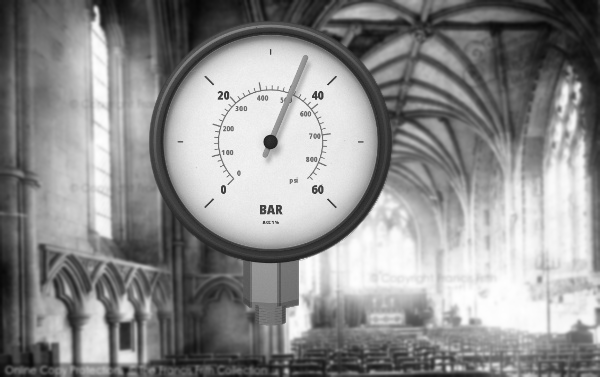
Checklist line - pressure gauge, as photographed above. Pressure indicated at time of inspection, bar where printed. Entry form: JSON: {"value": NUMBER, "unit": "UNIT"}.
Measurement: {"value": 35, "unit": "bar"}
